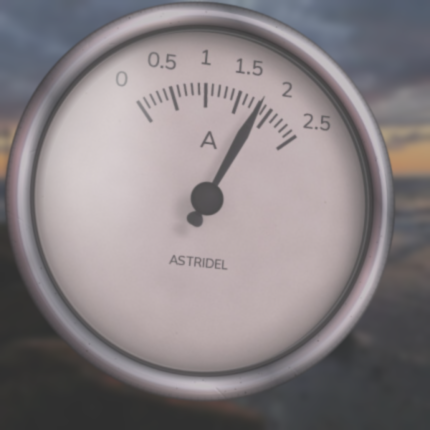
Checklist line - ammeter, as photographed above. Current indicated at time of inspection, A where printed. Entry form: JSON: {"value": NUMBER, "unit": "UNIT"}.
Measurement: {"value": 1.8, "unit": "A"}
